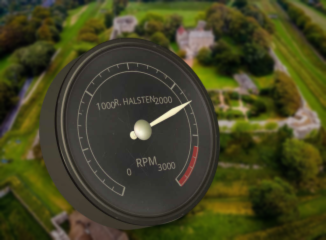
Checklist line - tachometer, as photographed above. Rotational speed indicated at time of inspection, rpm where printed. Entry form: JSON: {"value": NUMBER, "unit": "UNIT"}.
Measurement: {"value": 2200, "unit": "rpm"}
